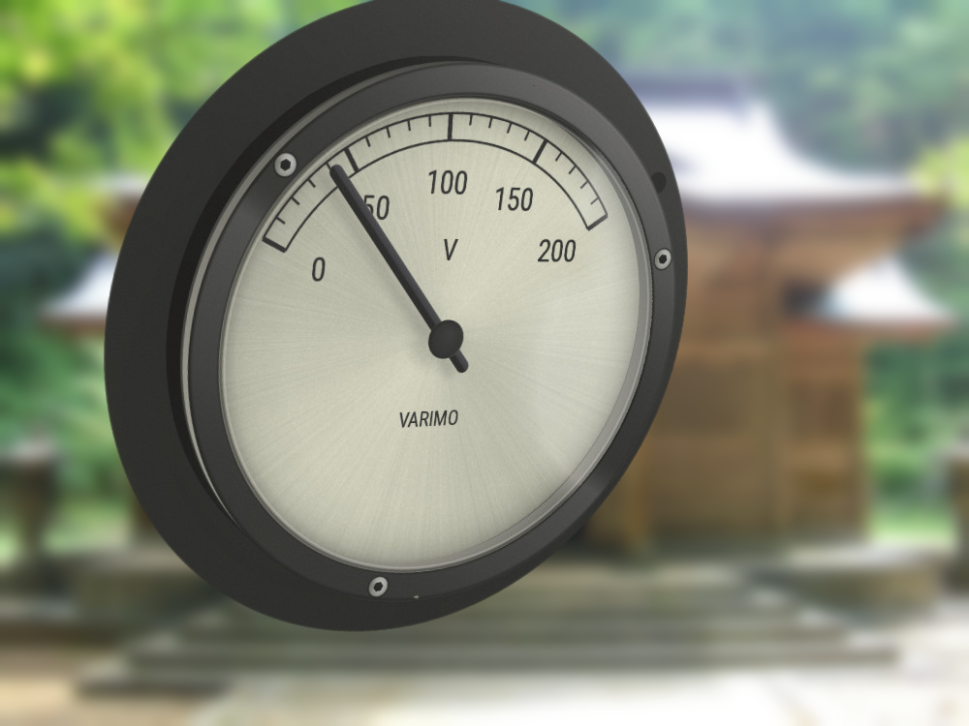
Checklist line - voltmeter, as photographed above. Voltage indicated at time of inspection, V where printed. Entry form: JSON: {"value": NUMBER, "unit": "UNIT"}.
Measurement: {"value": 40, "unit": "V"}
